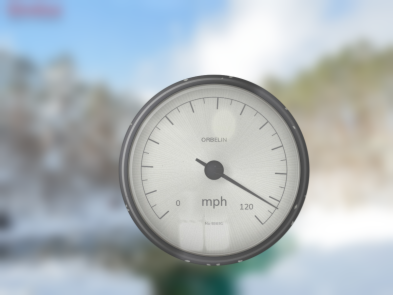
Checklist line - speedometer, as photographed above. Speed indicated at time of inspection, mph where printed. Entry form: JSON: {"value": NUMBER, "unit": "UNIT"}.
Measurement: {"value": 112.5, "unit": "mph"}
